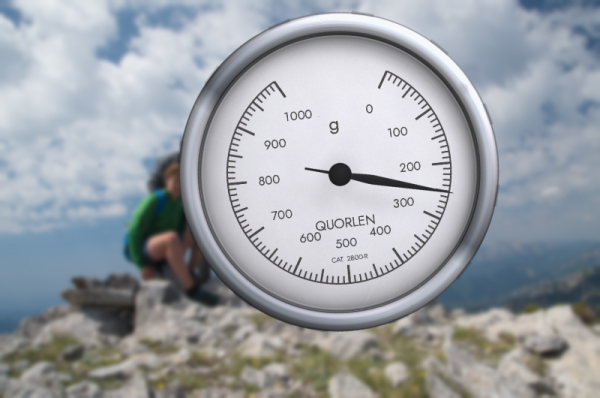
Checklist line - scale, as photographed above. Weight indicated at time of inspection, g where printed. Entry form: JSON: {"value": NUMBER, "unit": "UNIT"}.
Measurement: {"value": 250, "unit": "g"}
